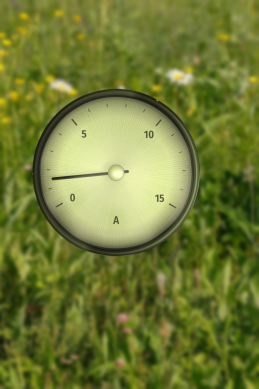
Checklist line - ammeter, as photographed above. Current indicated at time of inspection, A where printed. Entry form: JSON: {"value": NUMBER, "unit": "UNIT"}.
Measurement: {"value": 1.5, "unit": "A"}
